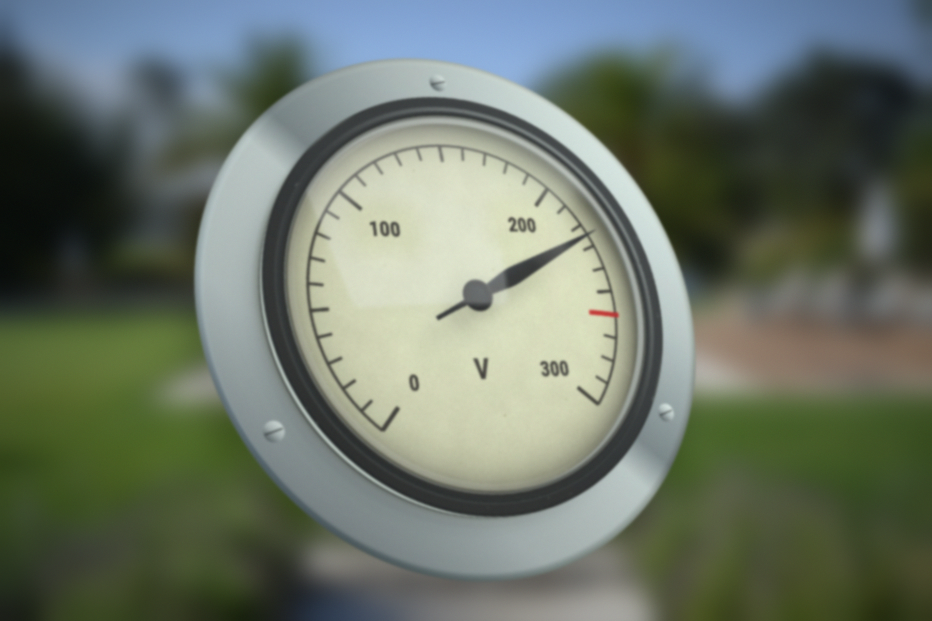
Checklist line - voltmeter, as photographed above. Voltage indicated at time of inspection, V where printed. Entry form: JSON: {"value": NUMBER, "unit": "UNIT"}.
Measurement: {"value": 225, "unit": "V"}
